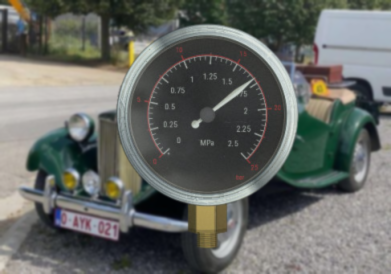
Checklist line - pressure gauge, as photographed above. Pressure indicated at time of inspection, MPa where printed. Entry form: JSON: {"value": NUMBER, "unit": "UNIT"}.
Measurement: {"value": 1.7, "unit": "MPa"}
